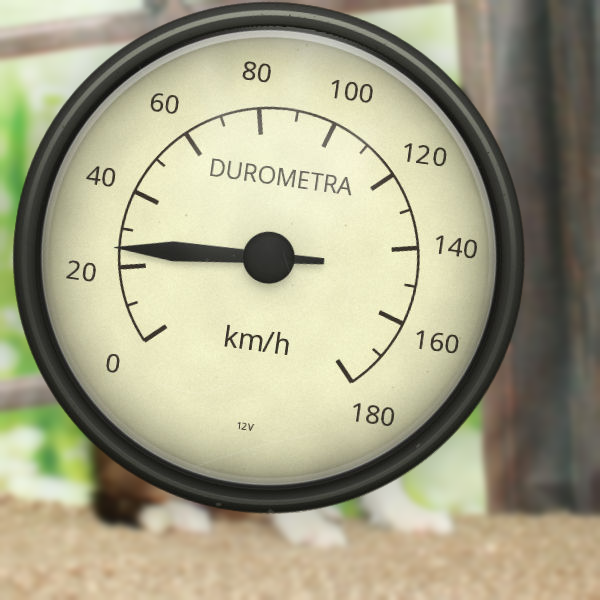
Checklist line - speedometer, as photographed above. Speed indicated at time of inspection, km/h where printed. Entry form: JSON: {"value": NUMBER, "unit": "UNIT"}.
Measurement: {"value": 25, "unit": "km/h"}
